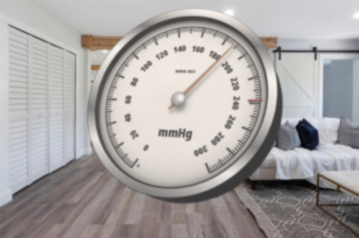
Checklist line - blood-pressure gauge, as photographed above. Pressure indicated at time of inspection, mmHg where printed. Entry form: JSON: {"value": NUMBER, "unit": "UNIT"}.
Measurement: {"value": 190, "unit": "mmHg"}
